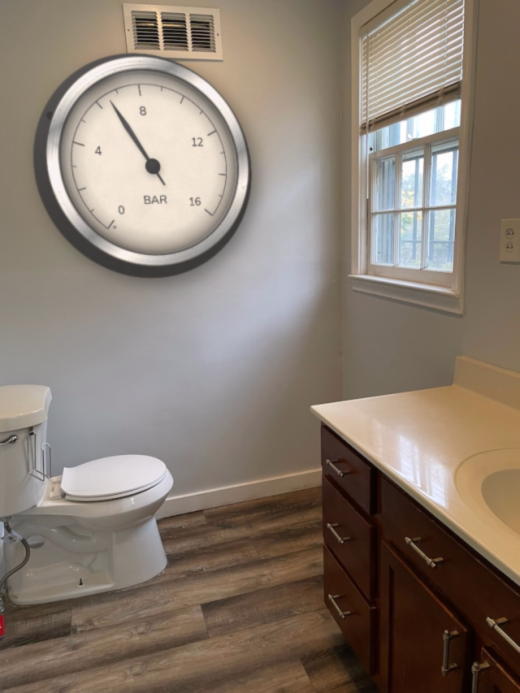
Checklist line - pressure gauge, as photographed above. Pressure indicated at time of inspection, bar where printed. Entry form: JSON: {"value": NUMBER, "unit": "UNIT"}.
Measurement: {"value": 6.5, "unit": "bar"}
